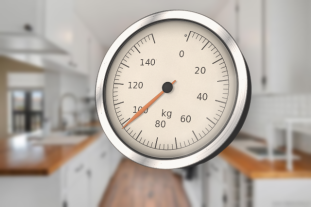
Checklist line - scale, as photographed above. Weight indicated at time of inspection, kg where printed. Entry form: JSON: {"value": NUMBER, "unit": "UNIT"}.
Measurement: {"value": 98, "unit": "kg"}
